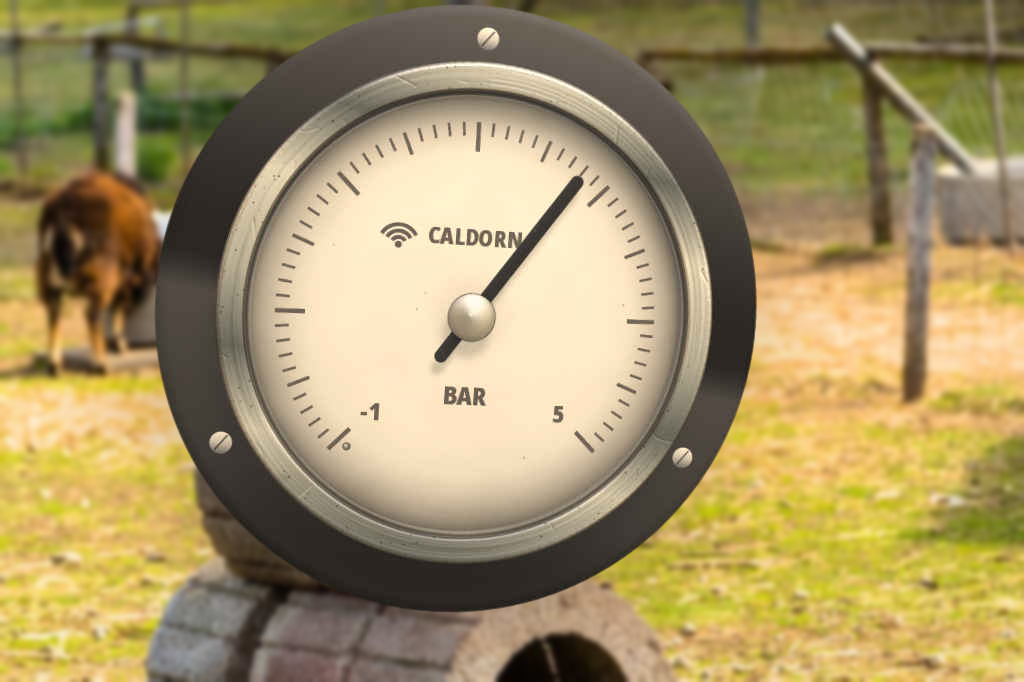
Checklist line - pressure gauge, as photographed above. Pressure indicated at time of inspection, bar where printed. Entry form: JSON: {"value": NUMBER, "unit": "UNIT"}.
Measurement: {"value": 2.8, "unit": "bar"}
